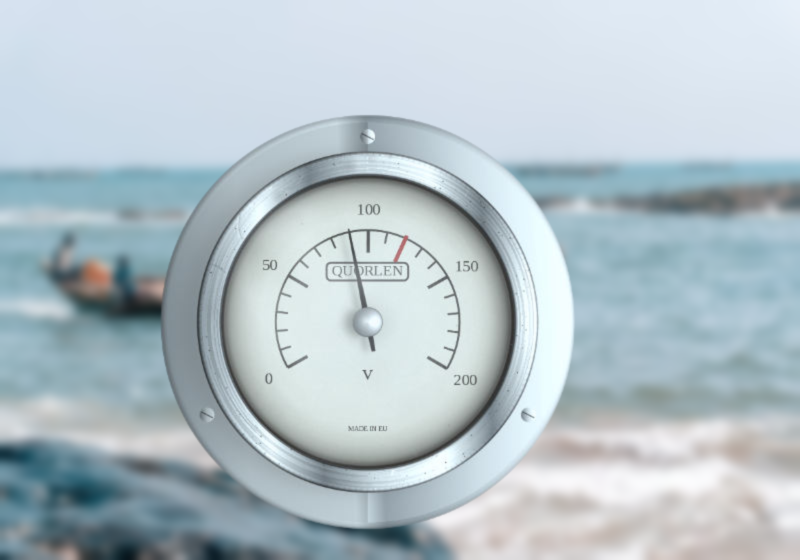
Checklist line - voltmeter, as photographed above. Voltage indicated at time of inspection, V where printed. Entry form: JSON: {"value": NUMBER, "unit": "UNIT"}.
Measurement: {"value": 90, "unit": "V"}
